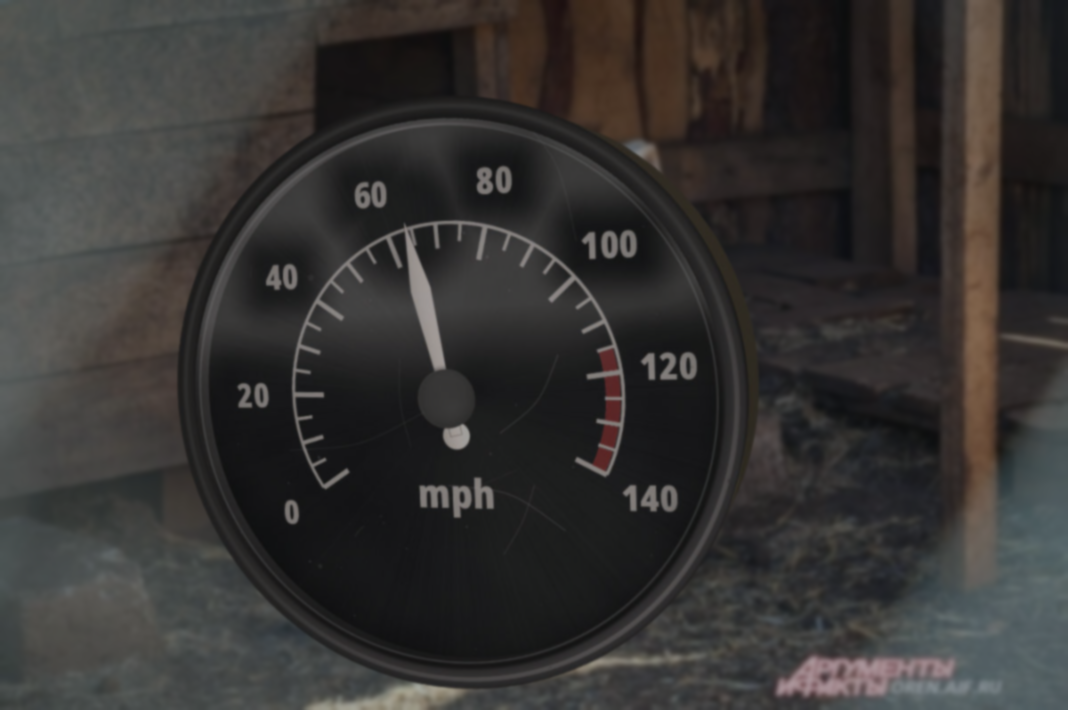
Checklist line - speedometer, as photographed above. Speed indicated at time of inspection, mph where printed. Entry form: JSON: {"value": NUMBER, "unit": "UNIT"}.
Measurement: {"value": 65, "unit": "mph"}
